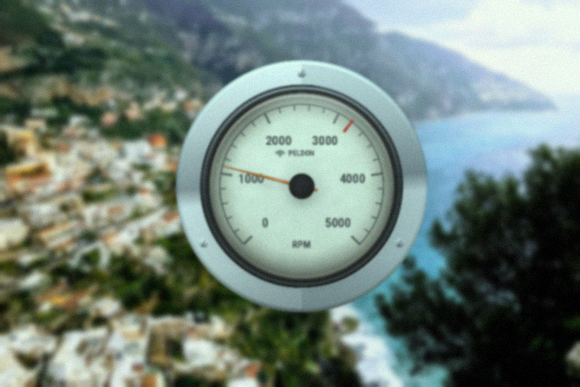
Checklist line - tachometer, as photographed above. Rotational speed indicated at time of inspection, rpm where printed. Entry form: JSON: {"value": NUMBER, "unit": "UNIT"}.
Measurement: {"value": 1100, "unit": "rpm"}
